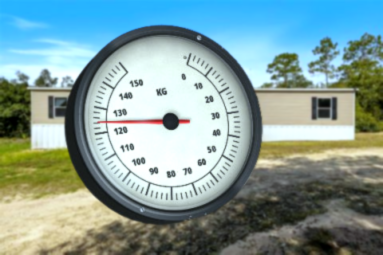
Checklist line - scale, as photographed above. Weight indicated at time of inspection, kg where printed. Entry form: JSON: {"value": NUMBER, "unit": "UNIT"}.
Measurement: {"value": 124, "unit": "kg"}
